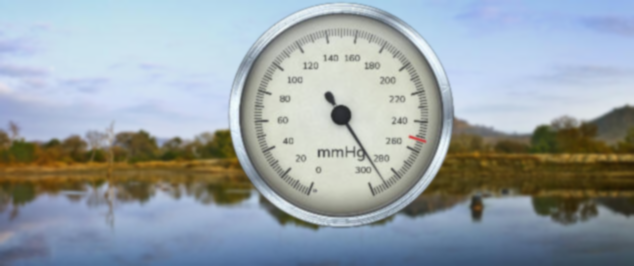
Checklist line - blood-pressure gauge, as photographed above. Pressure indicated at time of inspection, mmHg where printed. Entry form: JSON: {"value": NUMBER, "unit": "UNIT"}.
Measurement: {"value": 290, "unit": "mmHg"}
